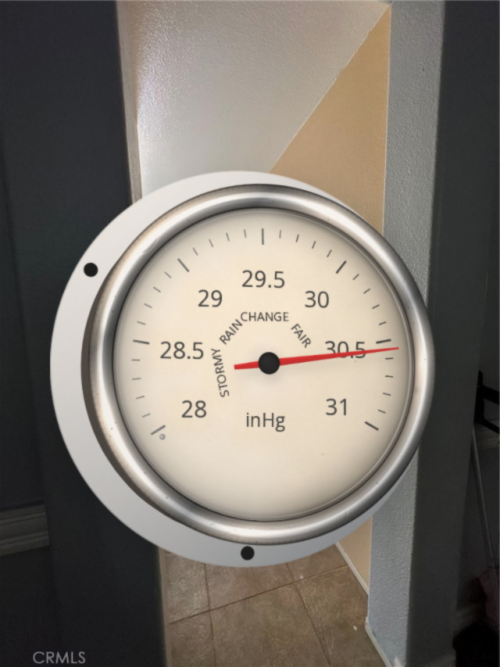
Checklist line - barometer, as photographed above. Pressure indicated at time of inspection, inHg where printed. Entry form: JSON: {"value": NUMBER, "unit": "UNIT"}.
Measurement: {"value": 30.55, "unit": "inHg"}
